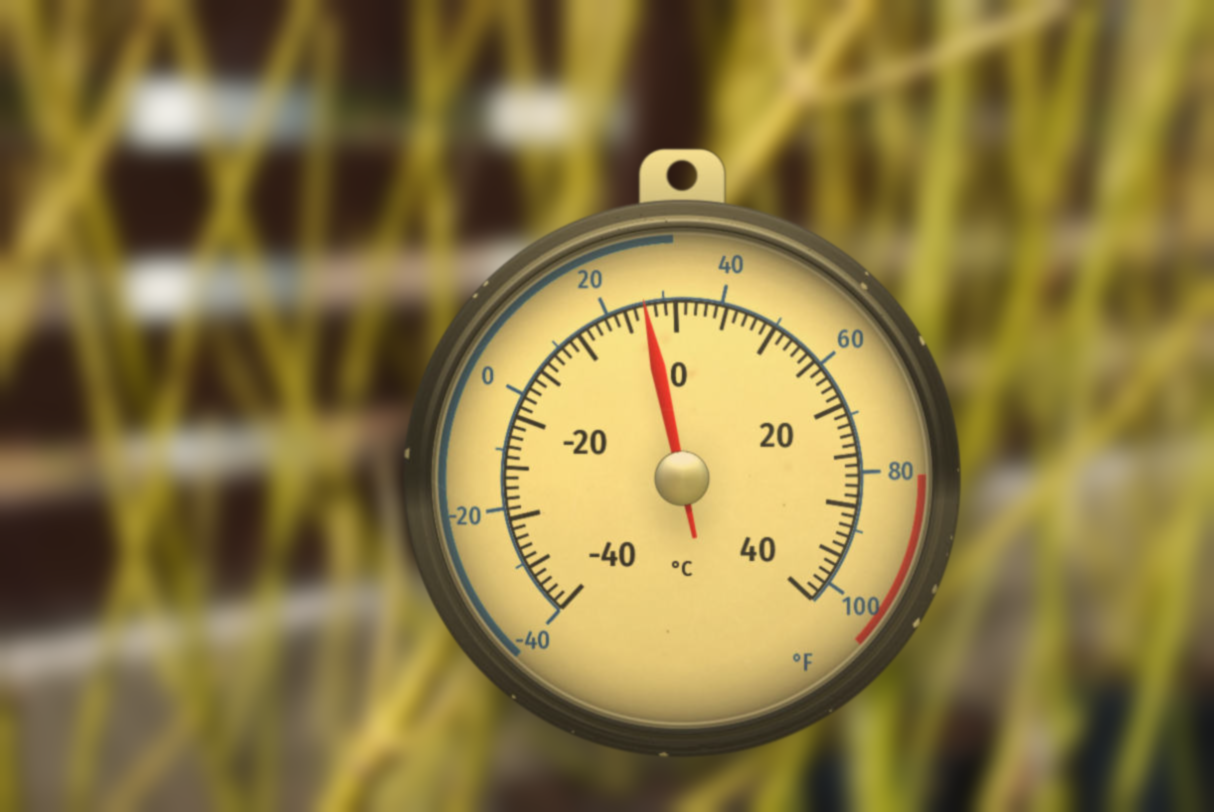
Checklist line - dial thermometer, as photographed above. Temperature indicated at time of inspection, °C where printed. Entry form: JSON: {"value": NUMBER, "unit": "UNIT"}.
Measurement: {"value": -3, "unit": "°C"}
